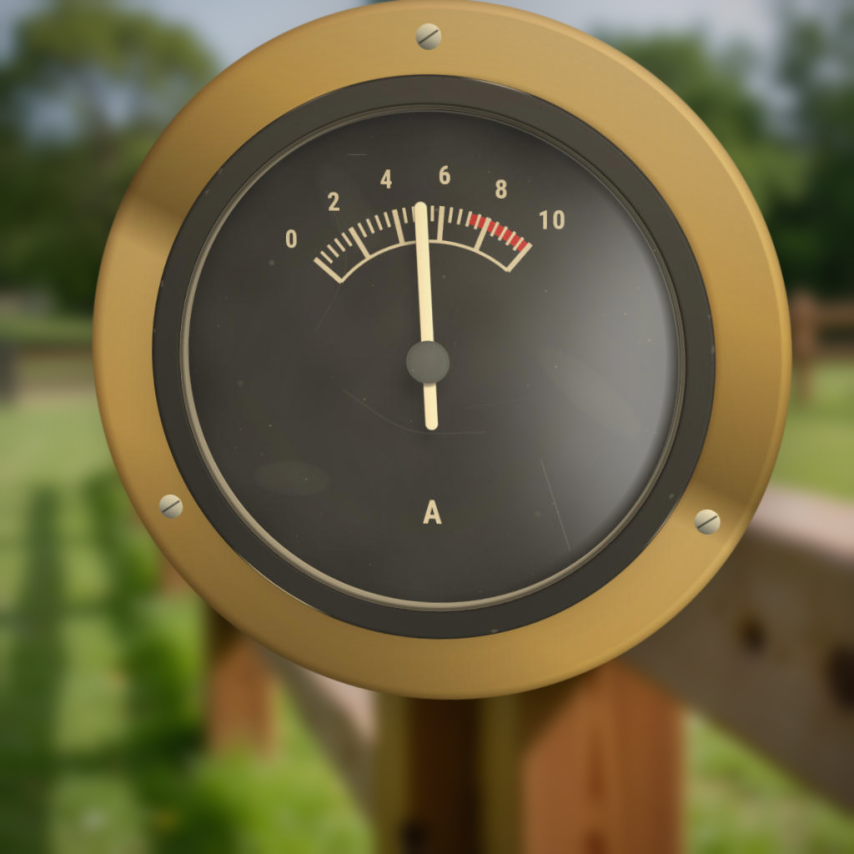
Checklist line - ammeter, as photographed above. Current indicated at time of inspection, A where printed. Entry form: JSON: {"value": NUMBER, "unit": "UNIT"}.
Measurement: {"value": 5.2, "unit": "A"}
